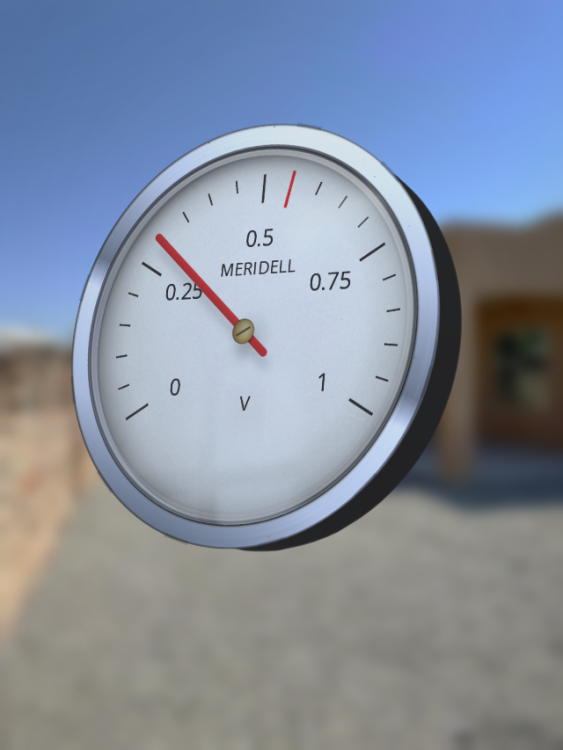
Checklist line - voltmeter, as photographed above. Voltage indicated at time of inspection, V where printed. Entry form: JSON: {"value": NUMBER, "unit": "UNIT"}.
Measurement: {"value": 0.3, "unit": "V"}
